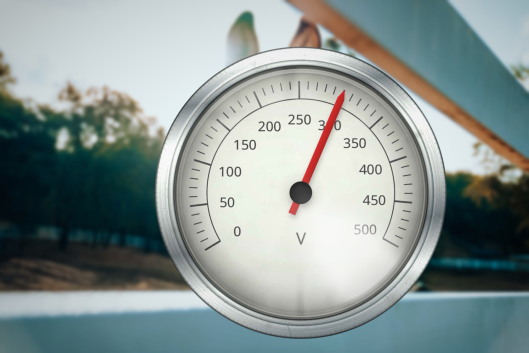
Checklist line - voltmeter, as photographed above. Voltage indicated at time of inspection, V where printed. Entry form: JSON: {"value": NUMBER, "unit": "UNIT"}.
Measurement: {"value": 300, "unit": "V"}
